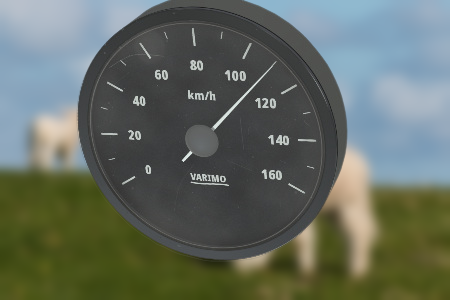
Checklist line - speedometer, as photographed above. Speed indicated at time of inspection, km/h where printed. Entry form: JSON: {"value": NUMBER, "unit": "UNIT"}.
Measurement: {"value": 110, "unit": "km/h"}
